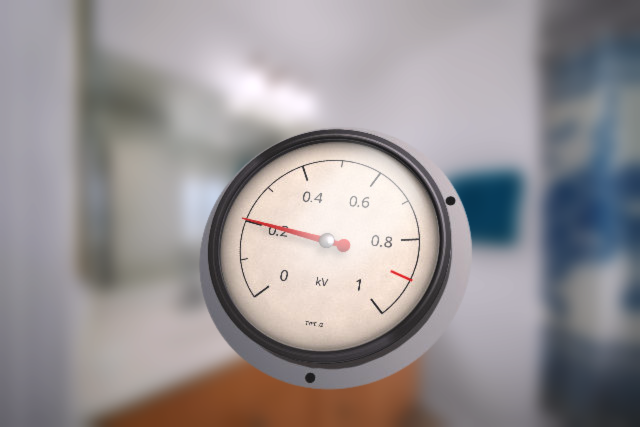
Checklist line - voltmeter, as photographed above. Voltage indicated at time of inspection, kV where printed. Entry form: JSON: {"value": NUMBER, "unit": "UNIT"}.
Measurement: {"value": 0.2, "unit": "kV"}
